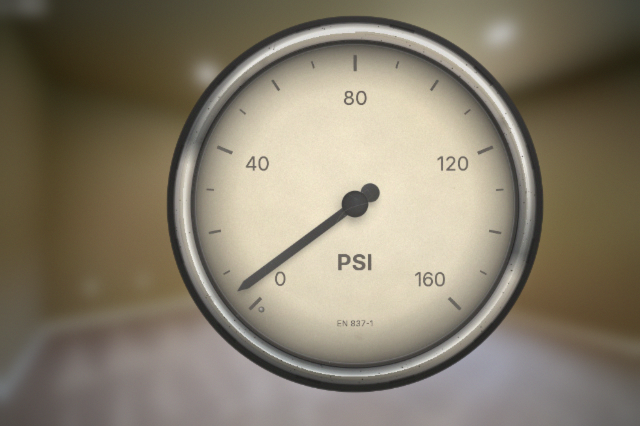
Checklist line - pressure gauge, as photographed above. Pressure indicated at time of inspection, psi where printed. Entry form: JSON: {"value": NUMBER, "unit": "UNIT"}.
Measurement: {"value": 5, "unit": "psi"}
